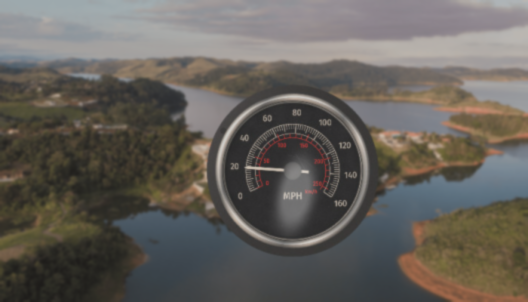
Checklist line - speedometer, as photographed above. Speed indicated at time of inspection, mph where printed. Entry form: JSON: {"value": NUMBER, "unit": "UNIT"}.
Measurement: {"value": 20, "unit": "mph"}
